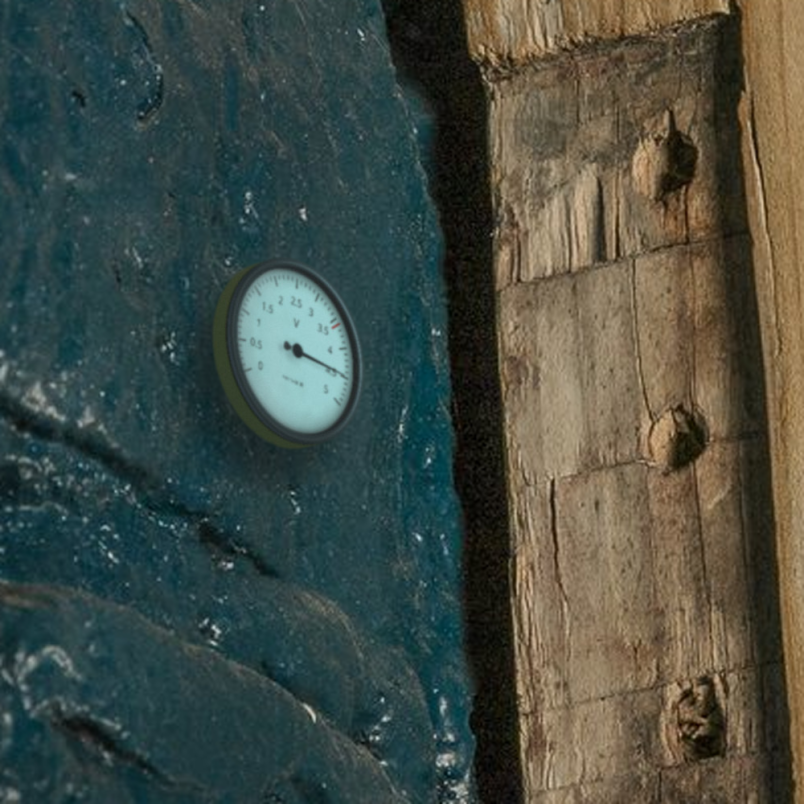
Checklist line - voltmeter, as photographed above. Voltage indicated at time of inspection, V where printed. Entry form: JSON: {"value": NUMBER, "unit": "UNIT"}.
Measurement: {"value": 4.5, "unit": "V"}
